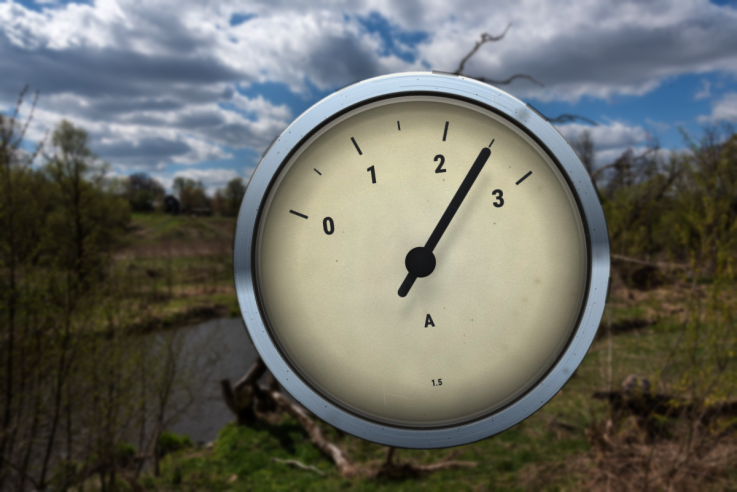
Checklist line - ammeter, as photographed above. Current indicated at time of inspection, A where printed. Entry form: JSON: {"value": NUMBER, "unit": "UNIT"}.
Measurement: {"value": 2.5, "unit": "A"}
